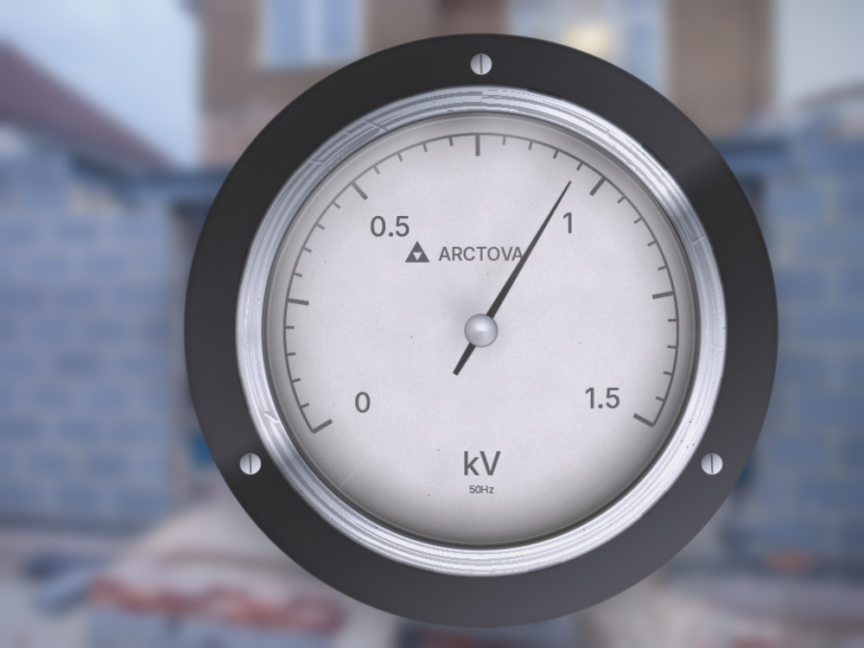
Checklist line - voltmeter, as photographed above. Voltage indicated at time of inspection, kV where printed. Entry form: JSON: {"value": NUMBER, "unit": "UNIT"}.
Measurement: {"value": 0.95, "unit": "kV"}
